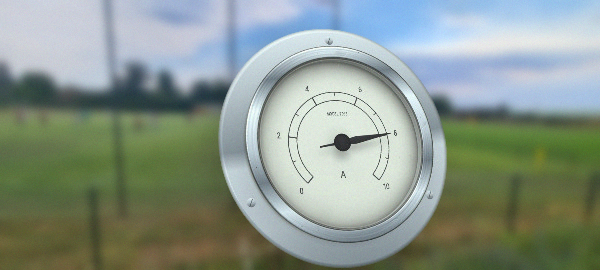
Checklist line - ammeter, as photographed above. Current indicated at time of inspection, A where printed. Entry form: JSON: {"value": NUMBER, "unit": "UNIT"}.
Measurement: {"value": 8, "unit": "A"}
